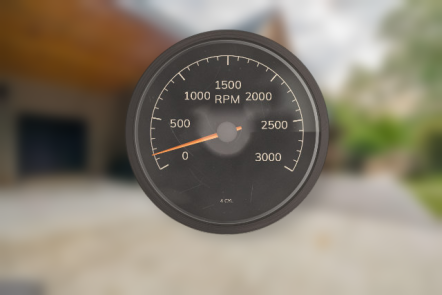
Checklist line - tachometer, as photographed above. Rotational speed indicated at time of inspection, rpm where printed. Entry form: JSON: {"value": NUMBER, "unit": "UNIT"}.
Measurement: {"value": 150, "unit": "rpm"}
